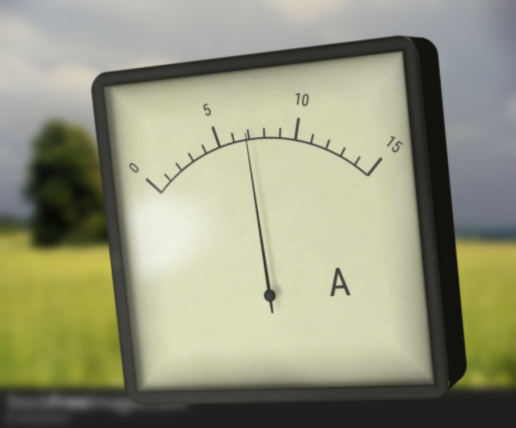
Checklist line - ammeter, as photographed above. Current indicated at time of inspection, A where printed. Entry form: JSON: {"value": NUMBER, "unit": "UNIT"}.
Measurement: {"value": 7, "unit": "A"}
